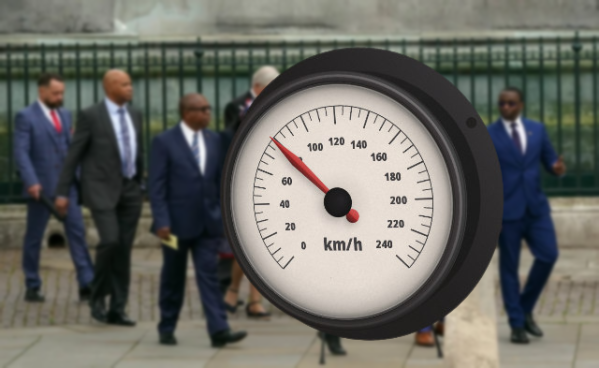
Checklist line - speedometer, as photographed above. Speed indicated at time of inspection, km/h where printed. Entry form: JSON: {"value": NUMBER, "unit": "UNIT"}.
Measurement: {"value": 80, "unit": "km/h"}
